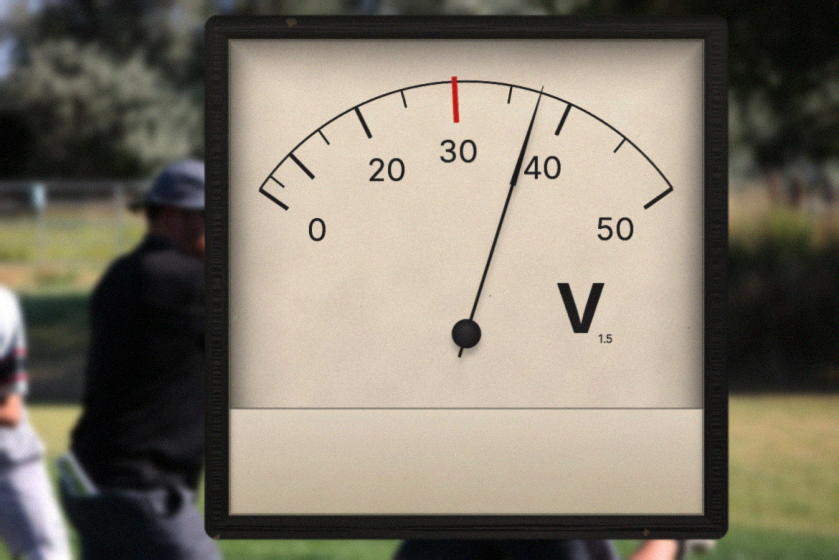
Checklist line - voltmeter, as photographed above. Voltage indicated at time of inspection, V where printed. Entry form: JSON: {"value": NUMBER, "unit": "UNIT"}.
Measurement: {"value": 37.5, "unit": "V"}
